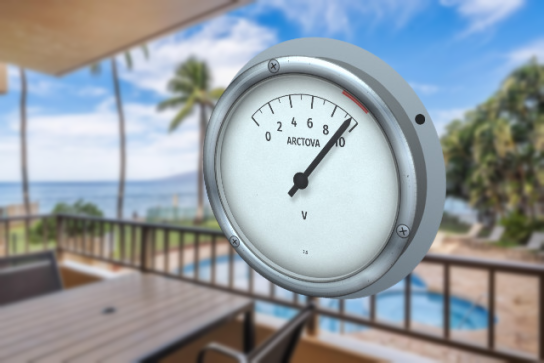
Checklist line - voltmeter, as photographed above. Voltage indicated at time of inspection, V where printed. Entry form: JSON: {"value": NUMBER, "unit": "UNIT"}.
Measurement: {"value": 9.5, "unit": "V"}
